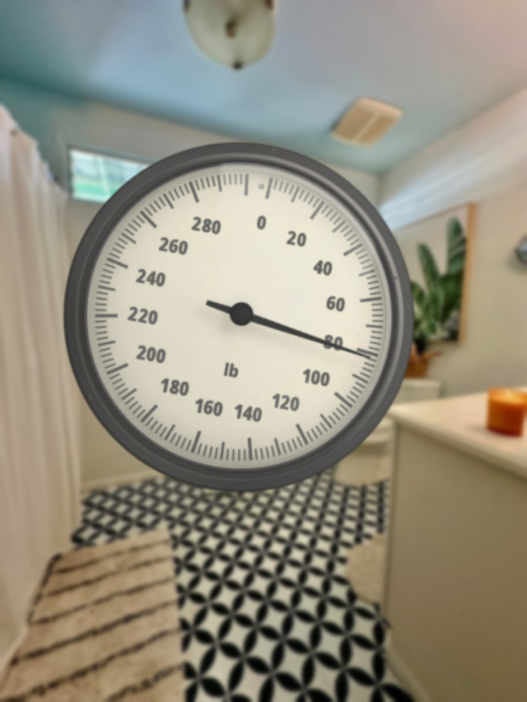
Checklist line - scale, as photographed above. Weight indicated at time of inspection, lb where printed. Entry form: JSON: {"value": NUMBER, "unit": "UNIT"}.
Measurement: {"value": 82, "unit": "lb"}
